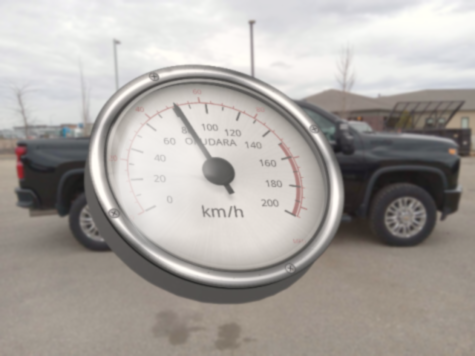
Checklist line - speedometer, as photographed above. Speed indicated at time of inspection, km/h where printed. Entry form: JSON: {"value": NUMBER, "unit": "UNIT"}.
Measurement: {"value": 80, "unit": "km/h"}
